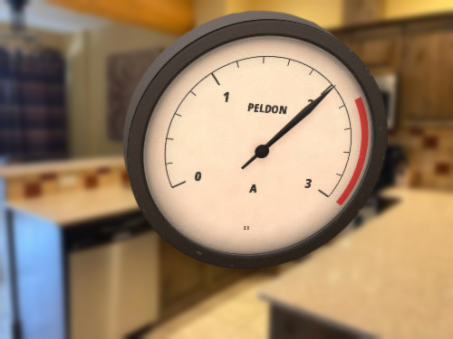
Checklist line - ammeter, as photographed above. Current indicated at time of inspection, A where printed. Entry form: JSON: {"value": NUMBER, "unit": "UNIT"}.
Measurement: {"value": 2, "unit": "A"}
